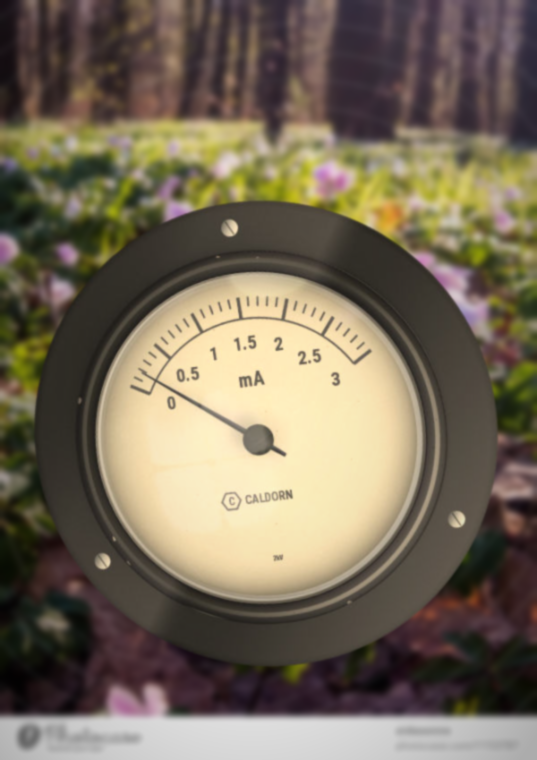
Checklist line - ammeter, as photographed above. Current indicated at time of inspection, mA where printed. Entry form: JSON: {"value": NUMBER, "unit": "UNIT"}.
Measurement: {"value": 0.2, "unit": "mA"}
